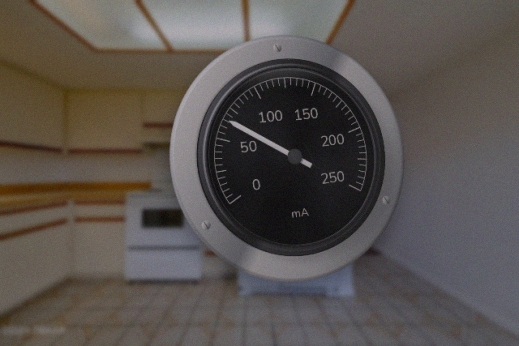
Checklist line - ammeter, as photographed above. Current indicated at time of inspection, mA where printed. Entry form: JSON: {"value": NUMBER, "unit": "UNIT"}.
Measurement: {"value": 65, "unit": "mA"}
